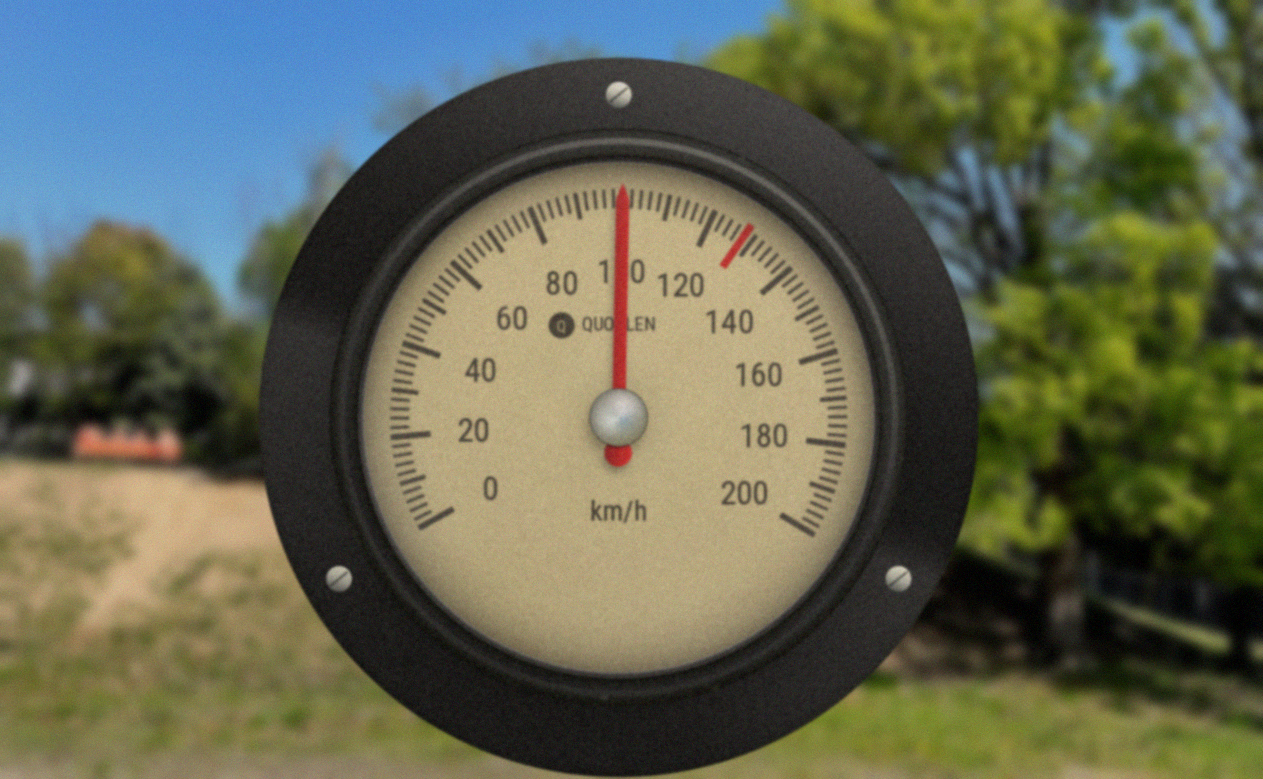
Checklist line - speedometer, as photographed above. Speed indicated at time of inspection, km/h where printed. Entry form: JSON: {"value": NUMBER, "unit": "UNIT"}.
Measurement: {"value": 100, "unit": "km/h"}
